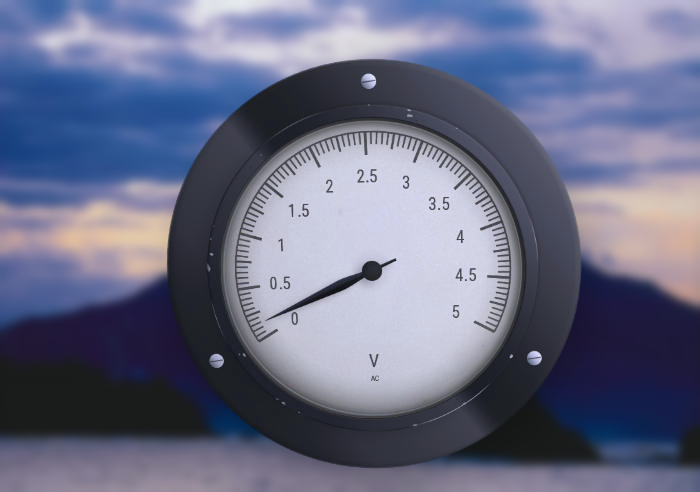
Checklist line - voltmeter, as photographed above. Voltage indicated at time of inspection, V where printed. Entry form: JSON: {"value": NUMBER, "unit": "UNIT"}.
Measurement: {"value": 0.15, "unit": "V"}
